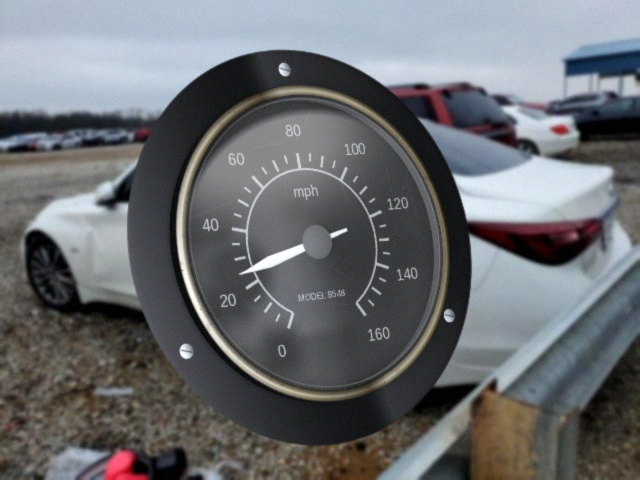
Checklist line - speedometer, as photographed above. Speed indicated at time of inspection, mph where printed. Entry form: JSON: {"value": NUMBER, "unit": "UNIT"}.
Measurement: {"value": 25, "unit": "mph"}
